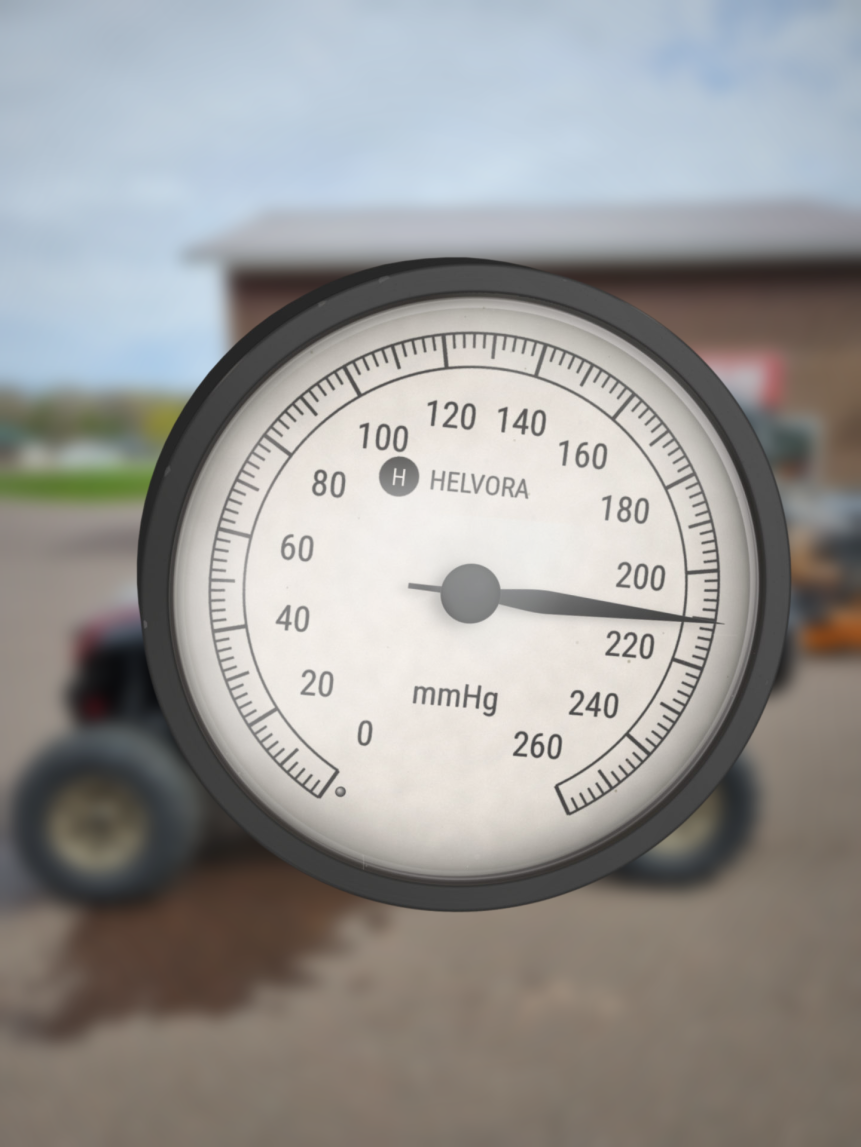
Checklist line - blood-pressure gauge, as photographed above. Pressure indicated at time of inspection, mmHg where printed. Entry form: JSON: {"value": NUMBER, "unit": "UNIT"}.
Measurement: {"value": 210, "unit": "mmHg"}
